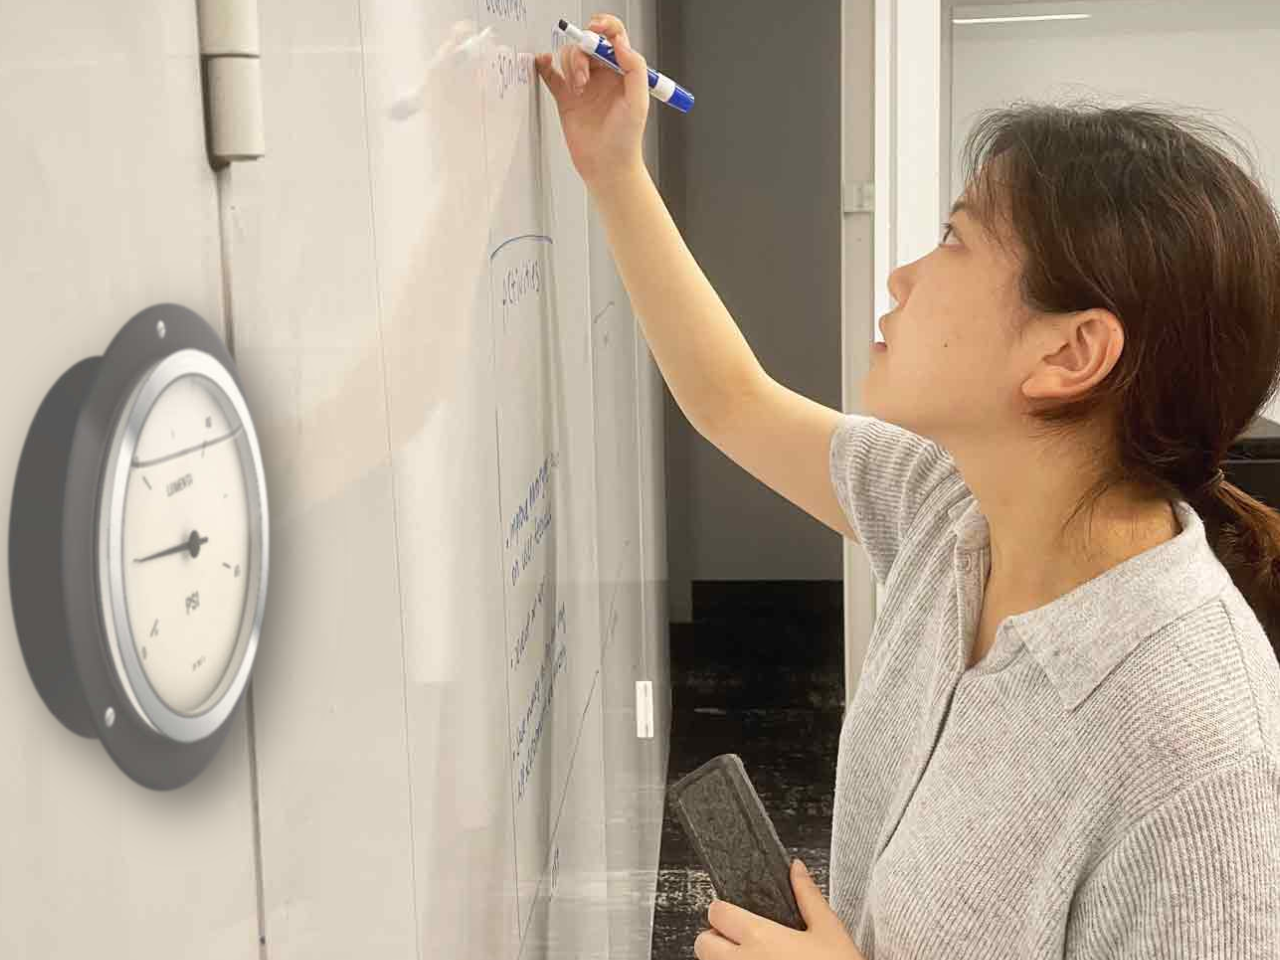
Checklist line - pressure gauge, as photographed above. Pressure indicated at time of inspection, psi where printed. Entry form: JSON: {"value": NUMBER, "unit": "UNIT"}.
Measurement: {"value": 10, "unit": "psi"}
